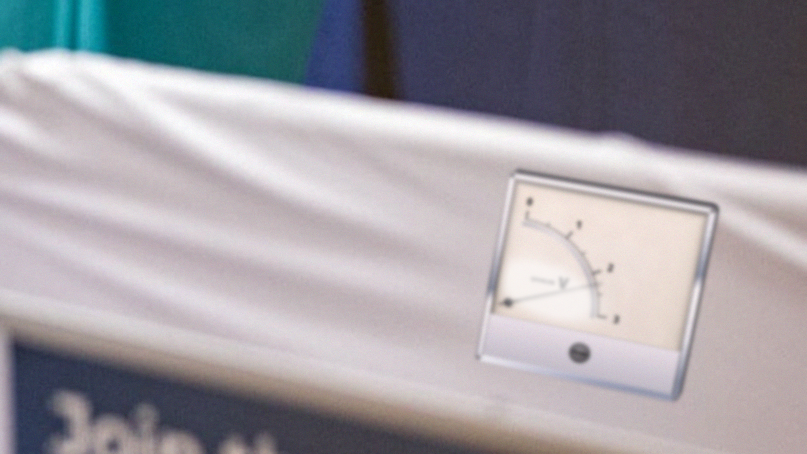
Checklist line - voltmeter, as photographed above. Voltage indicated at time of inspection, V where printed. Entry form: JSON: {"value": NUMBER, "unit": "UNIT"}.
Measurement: {"value": 2.25, "unit": "V"}
